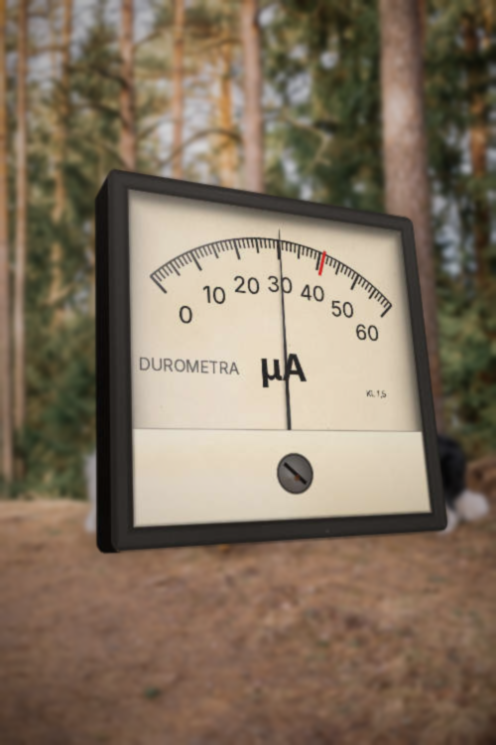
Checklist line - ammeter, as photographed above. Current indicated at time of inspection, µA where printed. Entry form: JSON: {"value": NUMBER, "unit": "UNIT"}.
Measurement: {"value": 30, "unit": "µA"}
